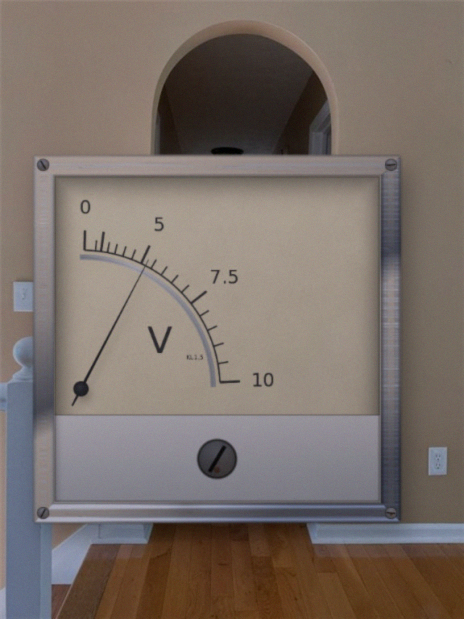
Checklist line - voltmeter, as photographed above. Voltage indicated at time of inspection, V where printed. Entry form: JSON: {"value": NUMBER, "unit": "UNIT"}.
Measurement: {"value": 5.25, "unit": "V"}
